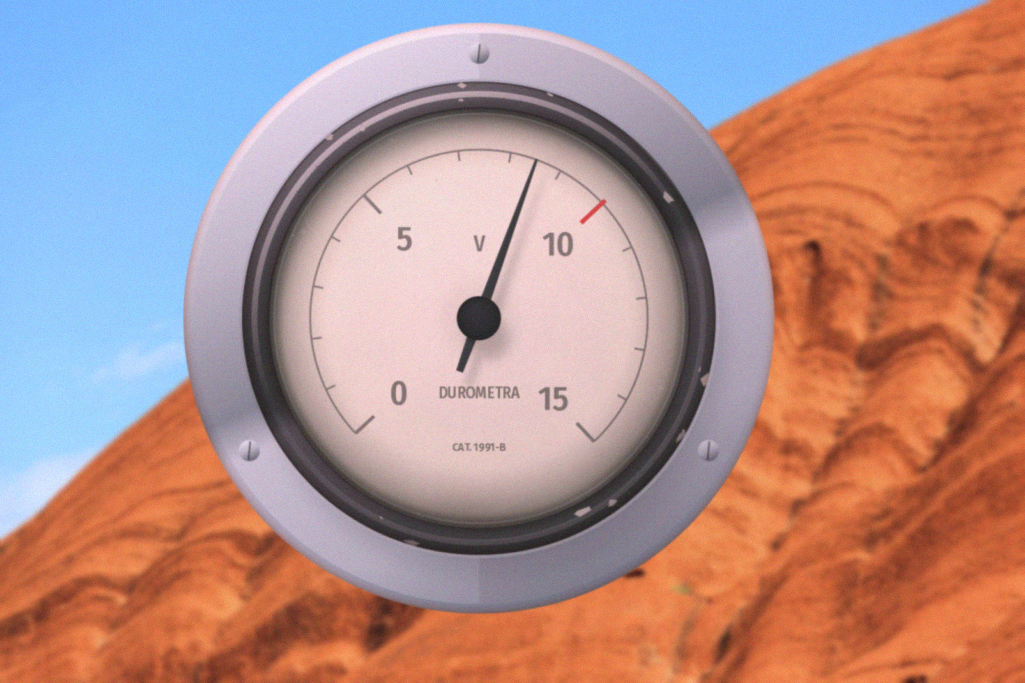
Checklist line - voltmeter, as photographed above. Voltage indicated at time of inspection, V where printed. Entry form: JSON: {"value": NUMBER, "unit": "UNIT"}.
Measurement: {"value": 8.5, "unit": "V"}
